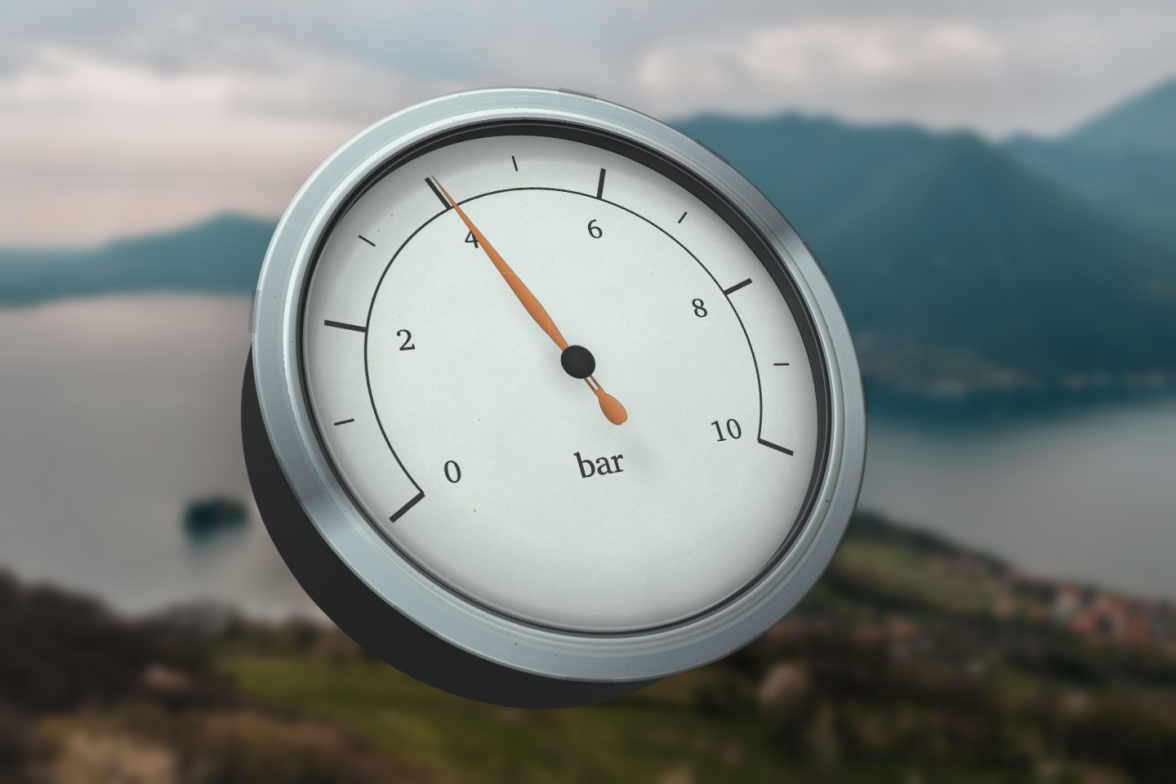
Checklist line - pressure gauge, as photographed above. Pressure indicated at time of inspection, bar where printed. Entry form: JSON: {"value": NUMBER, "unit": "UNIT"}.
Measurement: {"value": 4, "unit": "bar"}
